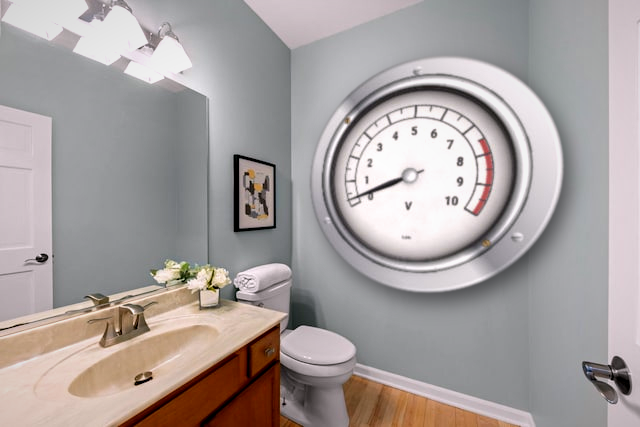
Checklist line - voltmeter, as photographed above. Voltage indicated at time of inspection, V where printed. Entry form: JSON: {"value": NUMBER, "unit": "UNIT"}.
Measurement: {"value": 0.25, "unit": "V"}
